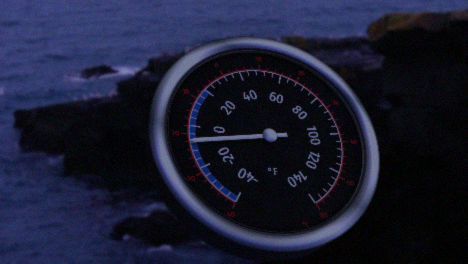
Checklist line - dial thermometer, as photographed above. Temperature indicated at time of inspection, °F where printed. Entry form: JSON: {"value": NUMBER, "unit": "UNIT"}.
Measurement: {"value": -8, "unit": "°F"}
